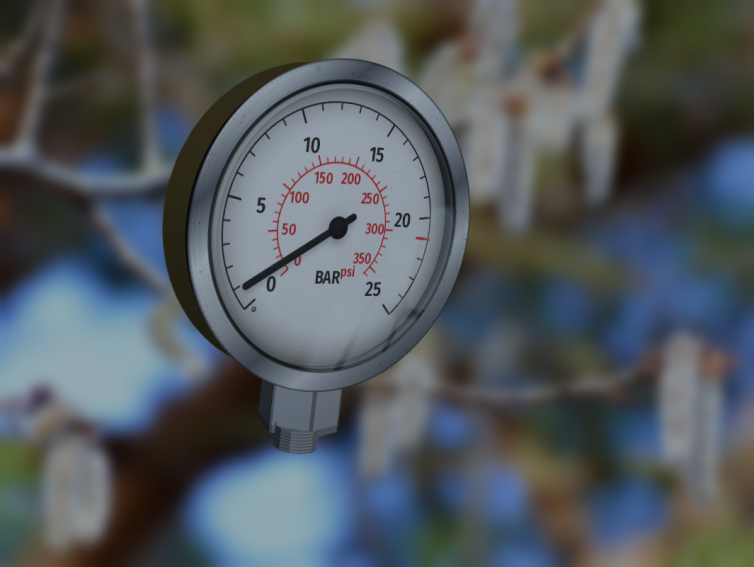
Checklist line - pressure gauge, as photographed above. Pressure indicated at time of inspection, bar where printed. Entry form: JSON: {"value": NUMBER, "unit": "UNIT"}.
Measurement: {"value": 1, "unit": "bar"}
